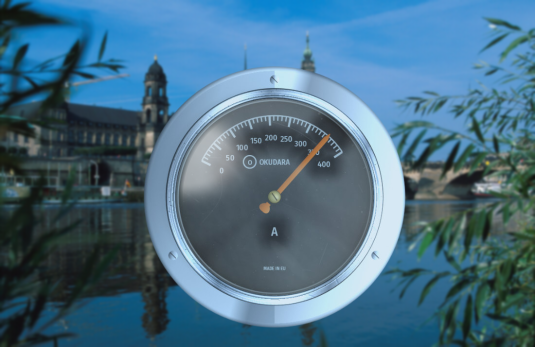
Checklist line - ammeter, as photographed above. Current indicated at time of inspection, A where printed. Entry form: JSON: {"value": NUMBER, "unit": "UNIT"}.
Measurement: {"value": 350, "unit": "A"}
